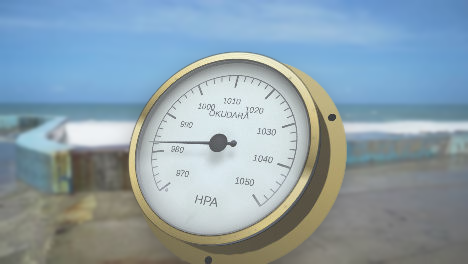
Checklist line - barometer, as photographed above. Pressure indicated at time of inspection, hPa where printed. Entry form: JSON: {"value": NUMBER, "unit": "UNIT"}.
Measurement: {"value": 982, "unit": "hPa"}
